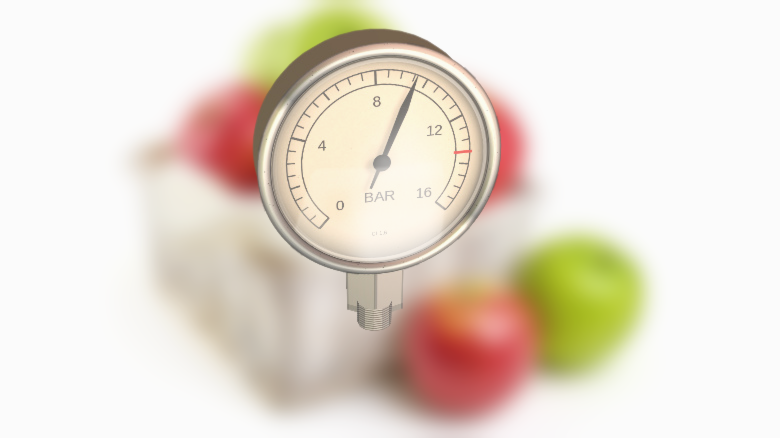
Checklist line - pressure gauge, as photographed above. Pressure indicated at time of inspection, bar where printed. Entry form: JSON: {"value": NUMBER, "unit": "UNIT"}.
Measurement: {"value": 9.5, "unit": "bar"}
